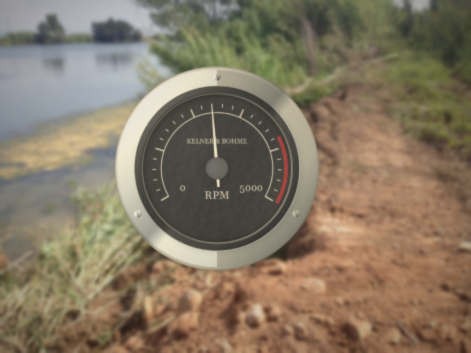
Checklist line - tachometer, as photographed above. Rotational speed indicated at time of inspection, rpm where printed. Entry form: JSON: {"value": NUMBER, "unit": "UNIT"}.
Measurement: {"value": 2400, "unit": "rpm"}
